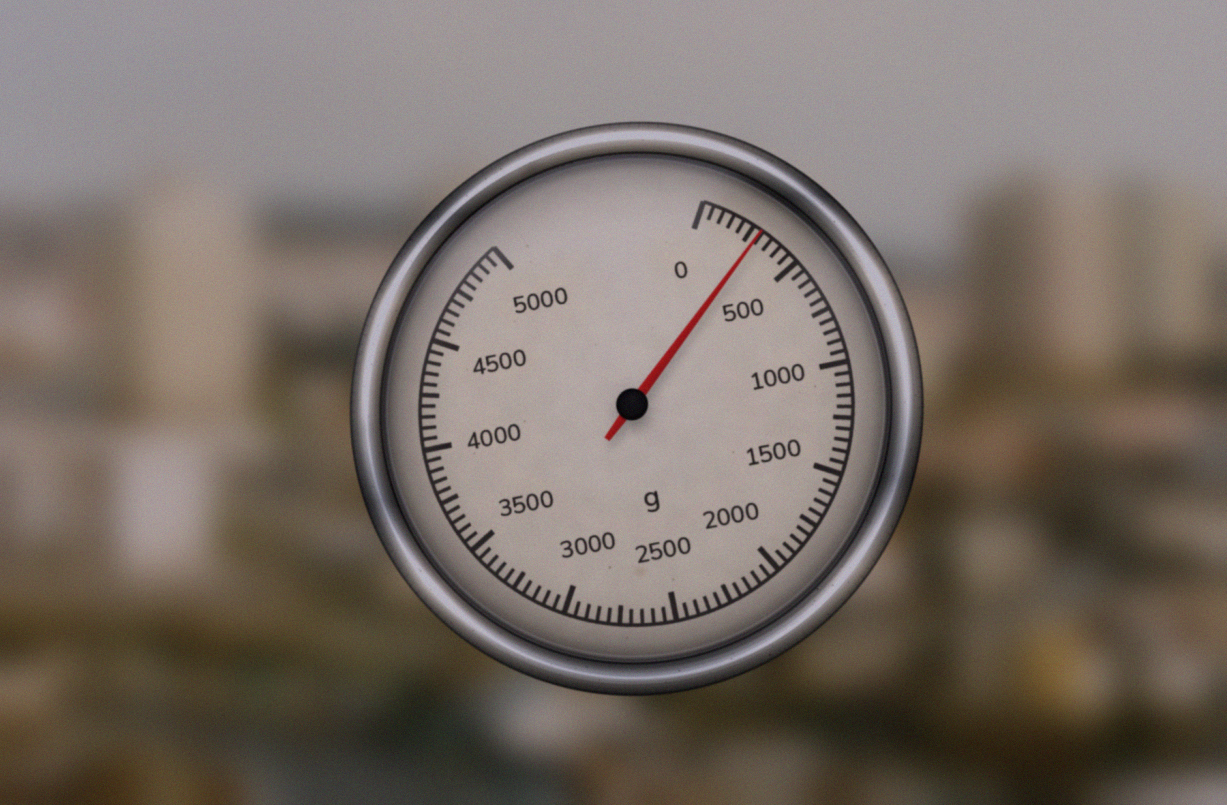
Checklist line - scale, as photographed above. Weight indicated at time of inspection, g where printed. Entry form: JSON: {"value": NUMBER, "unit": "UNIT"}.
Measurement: {"value": 300, "unit": "g"}
